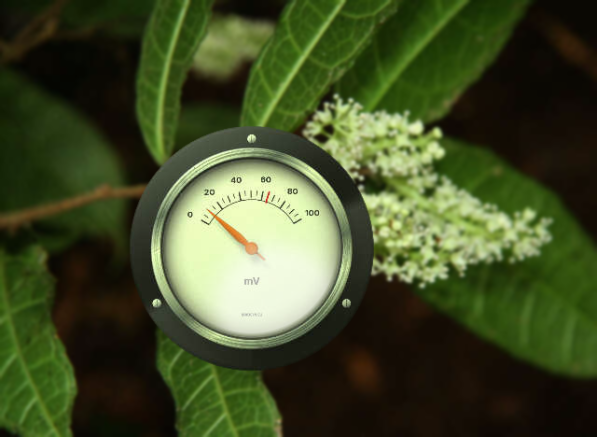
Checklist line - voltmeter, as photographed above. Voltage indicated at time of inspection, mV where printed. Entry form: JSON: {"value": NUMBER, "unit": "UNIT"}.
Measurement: {"value": 10, "unit": "mV"}
